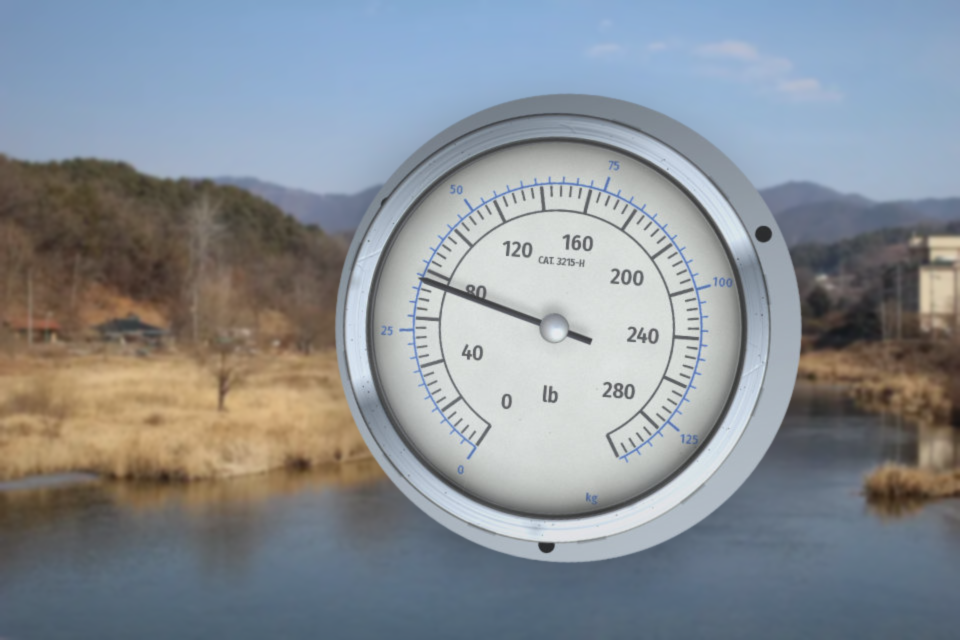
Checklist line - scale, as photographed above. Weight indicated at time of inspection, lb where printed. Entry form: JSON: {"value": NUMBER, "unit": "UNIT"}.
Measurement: {"value": 76, "unit": "lb"}
